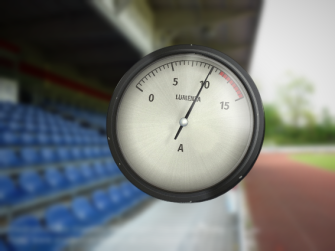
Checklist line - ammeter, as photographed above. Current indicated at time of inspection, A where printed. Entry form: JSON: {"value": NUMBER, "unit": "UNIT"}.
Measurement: {"value": 10, "unit": "A"}
